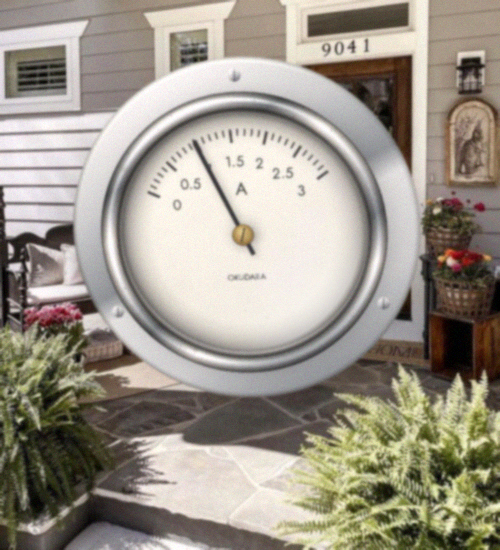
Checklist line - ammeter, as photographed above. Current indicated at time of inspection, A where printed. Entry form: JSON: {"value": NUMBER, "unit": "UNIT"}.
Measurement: {"value": 1, "unit": "A"}
